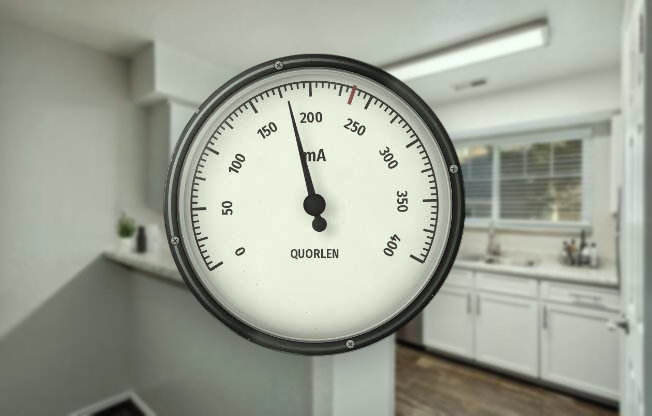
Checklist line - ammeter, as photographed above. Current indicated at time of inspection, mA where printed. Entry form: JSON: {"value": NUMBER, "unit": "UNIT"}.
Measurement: {"value": 180, "unit": "mA"}
